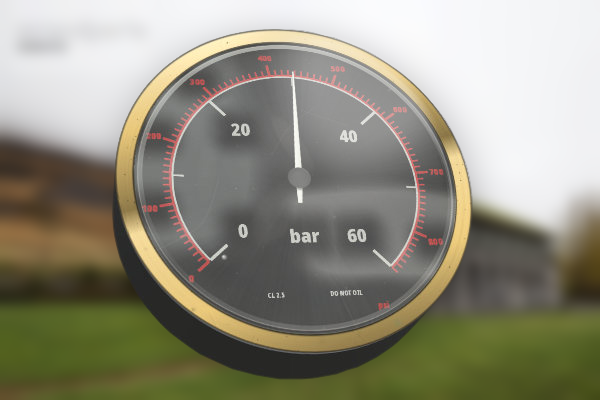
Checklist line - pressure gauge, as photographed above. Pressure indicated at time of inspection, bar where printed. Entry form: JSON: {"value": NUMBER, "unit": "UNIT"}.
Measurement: {"value": 30, "unit": "bar"}
